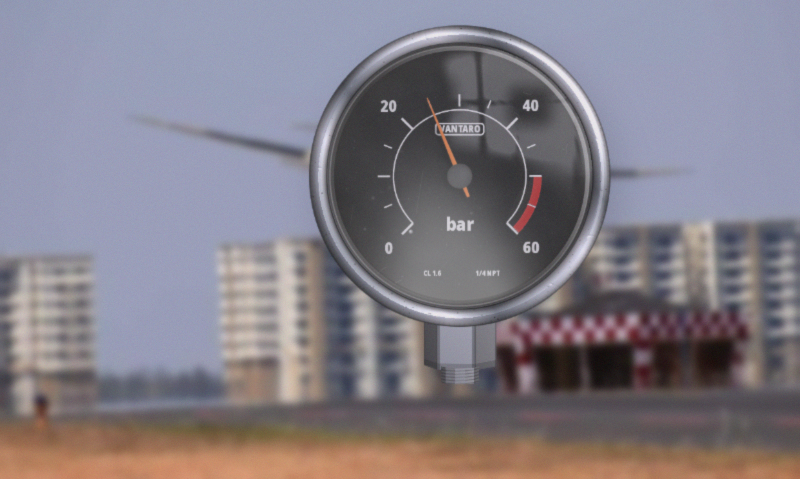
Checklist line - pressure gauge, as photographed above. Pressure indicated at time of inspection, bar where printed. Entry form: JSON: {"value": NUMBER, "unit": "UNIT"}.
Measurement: {"value": 25, "unit": "bar"}
